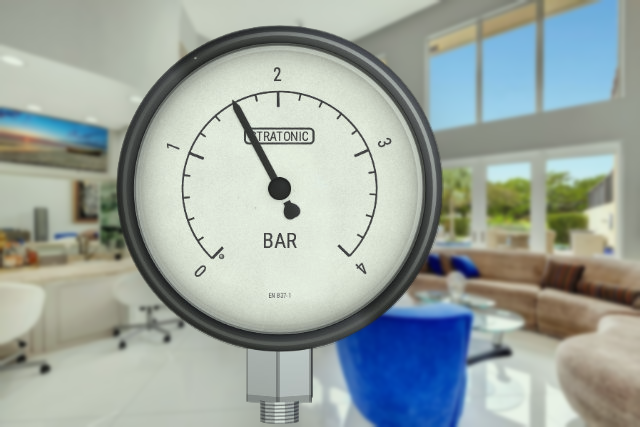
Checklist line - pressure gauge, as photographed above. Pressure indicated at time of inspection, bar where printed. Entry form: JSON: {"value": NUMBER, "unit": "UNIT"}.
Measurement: {"value": 1.6, "unit": "bar"}
